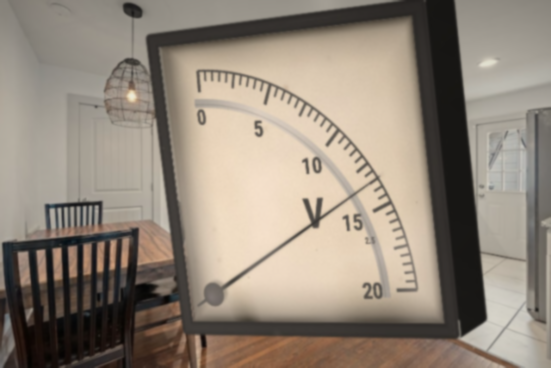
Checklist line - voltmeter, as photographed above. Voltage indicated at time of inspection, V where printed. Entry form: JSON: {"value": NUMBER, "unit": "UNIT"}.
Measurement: {"value": 13.5, "unit": "V"}
